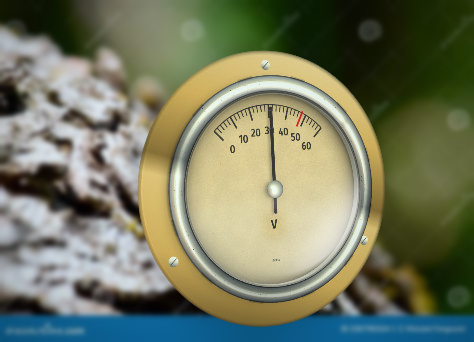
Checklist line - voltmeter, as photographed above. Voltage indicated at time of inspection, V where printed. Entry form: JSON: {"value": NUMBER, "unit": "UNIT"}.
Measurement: {"value": 30, "unit": "V"}
